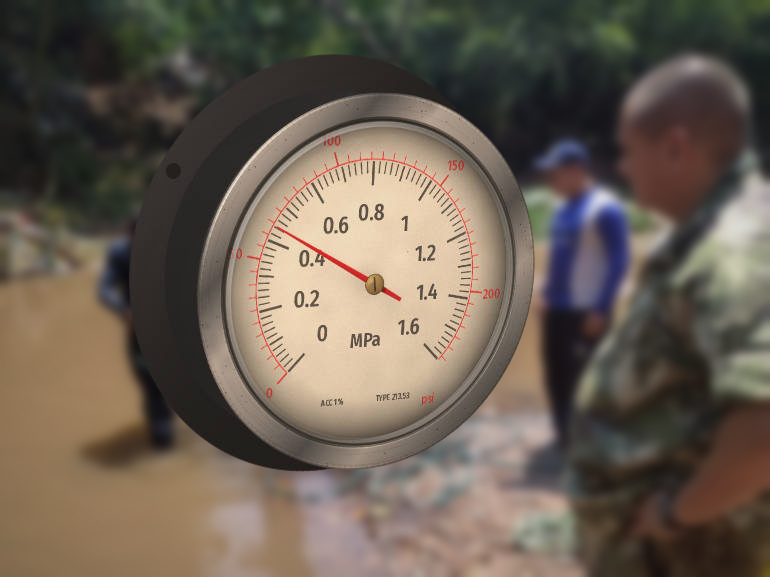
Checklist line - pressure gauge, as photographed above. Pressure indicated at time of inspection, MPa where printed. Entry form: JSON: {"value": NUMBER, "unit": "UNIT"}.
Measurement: {"value": 0.44, "unit": "MPa"}
